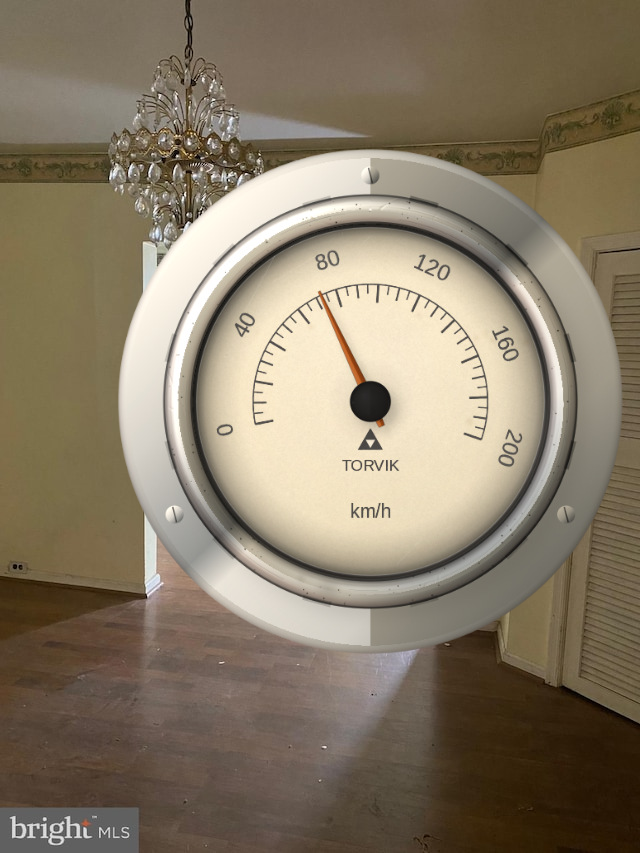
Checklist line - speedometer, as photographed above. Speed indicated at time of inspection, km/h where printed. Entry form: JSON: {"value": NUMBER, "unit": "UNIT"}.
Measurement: {"value": 72.5, "unit": "km/h"}
